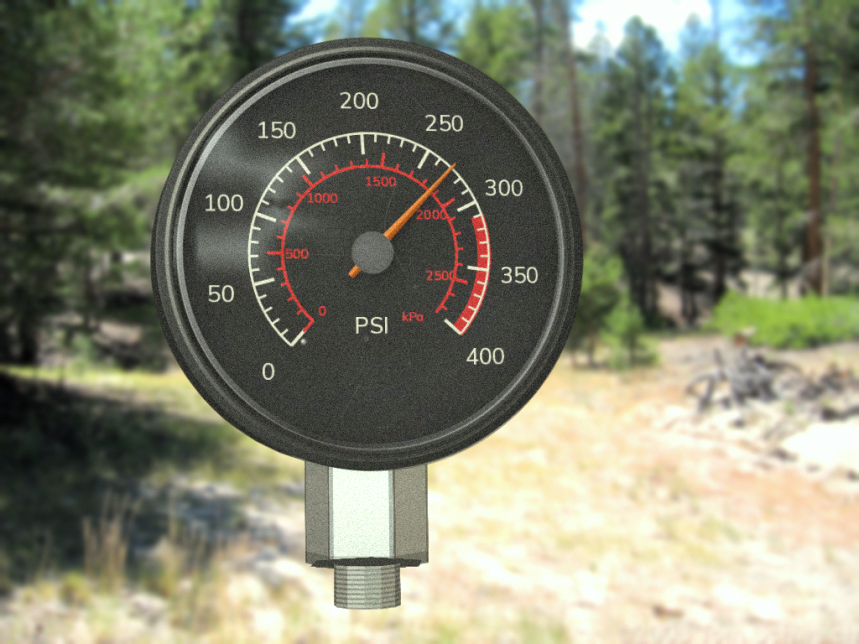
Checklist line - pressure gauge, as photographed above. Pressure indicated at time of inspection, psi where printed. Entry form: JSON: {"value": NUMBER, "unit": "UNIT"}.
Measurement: {"value": 270, "unit": "psi"}
